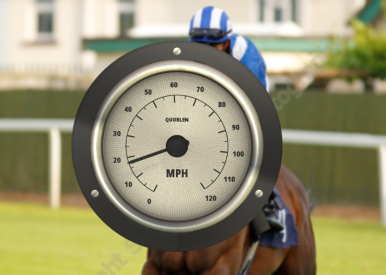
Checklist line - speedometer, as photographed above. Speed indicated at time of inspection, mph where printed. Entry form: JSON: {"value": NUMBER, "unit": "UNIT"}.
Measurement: {"value": 17.5, "unit": "mph"}
